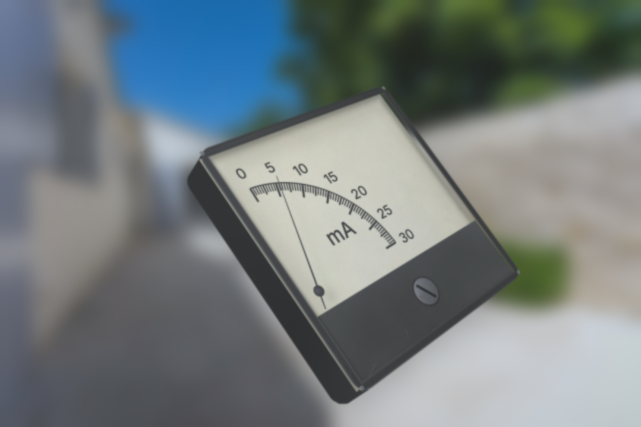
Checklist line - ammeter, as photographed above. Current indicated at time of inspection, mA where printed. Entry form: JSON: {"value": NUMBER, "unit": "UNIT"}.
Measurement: {"value": 5, "unit": "mA"}
